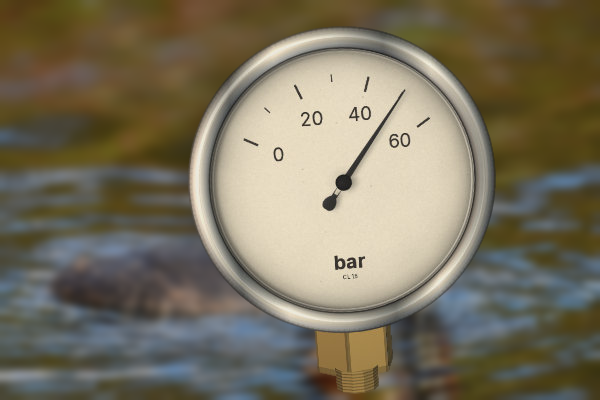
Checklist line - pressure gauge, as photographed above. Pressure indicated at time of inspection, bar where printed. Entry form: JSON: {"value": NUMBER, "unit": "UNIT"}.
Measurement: {"value": 50, "unit": "bar"}
